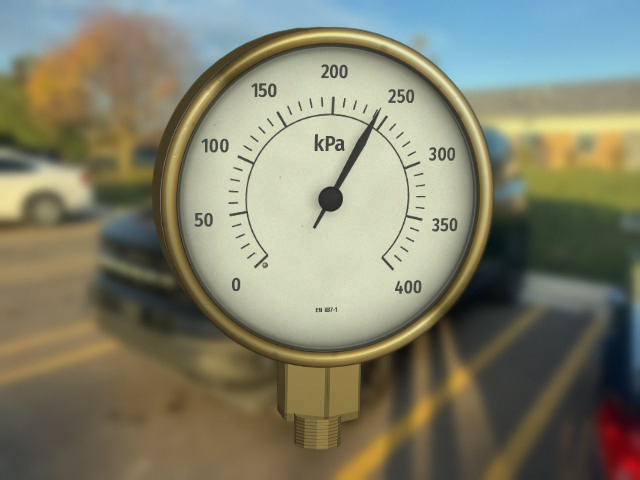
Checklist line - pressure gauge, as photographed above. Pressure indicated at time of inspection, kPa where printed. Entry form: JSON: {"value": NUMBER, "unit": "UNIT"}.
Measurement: {"value": 240, "unit": "kPa"}
